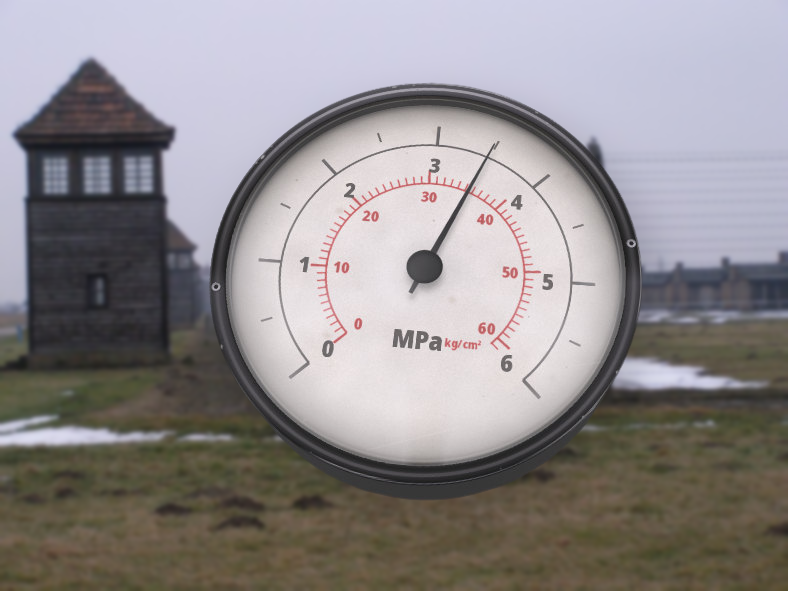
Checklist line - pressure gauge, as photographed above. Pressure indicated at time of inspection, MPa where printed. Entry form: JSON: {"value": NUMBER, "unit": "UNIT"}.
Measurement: {"value": 3.5, "unit": "MPa"}
